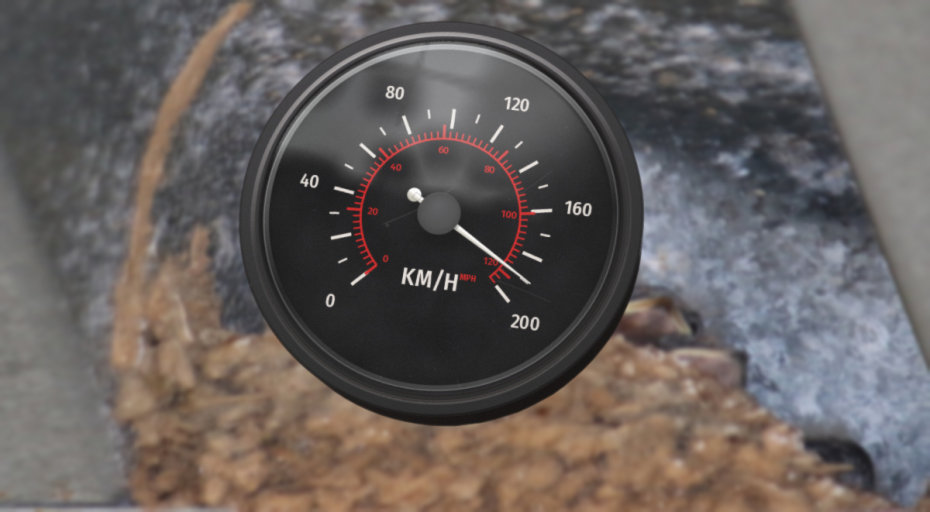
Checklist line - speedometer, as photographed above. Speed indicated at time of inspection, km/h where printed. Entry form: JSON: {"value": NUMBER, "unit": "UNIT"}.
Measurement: {"value": 190, "unit": "km/h"}
